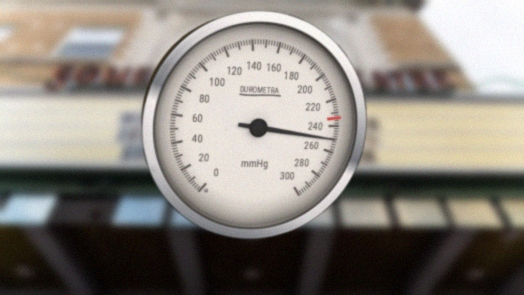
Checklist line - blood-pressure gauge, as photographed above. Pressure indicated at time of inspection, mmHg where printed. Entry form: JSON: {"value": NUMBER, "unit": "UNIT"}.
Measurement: {"value": 250, "unit": "mmHg"}
